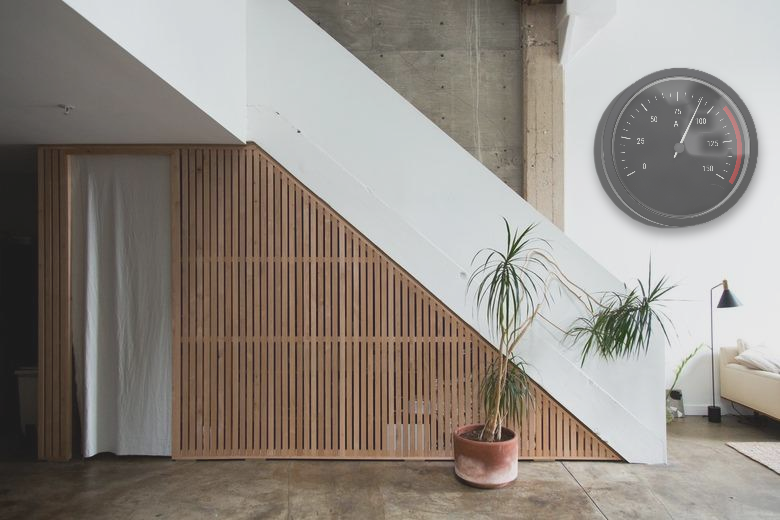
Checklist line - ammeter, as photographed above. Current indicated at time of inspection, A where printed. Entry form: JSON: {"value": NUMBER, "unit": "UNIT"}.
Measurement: {"value": 90, "unit": "A"}
